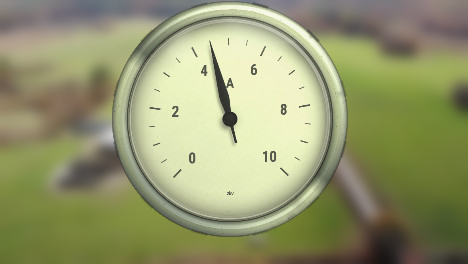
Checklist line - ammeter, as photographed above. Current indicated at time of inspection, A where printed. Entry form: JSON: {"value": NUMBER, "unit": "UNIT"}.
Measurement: {"value": 4.5, "unit": "A"}
